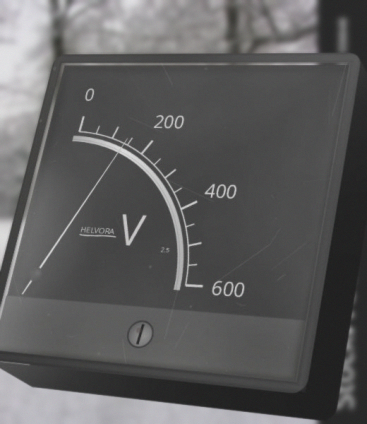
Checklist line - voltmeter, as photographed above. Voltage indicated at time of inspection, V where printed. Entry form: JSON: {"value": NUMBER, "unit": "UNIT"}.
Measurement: {"value": 150, "unit": "V"}
